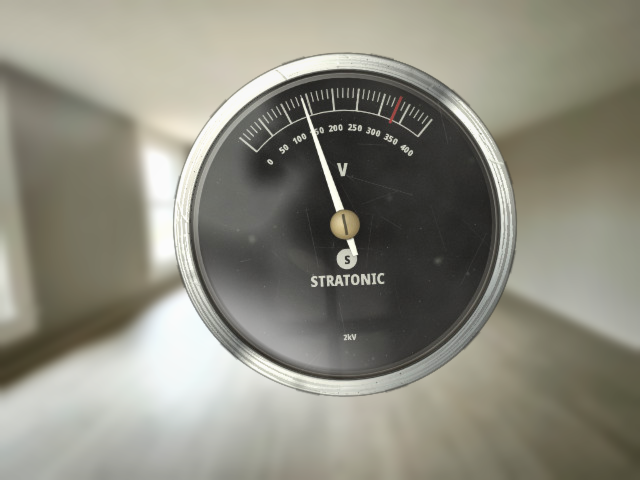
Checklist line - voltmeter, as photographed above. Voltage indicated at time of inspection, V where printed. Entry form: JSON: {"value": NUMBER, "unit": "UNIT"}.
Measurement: {"value": 140, "unit": "V"}
